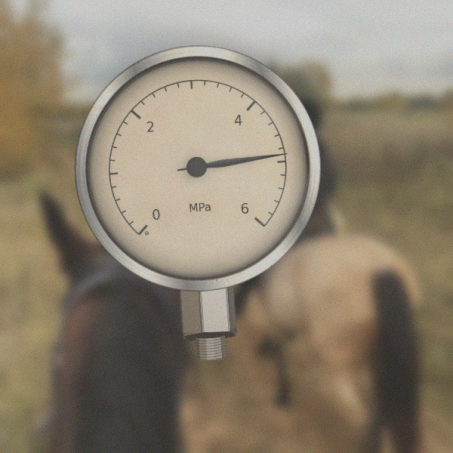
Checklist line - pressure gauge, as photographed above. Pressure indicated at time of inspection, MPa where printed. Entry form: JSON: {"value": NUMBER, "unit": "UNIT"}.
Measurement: {"value": 4.9, "unit": "MPa"}
